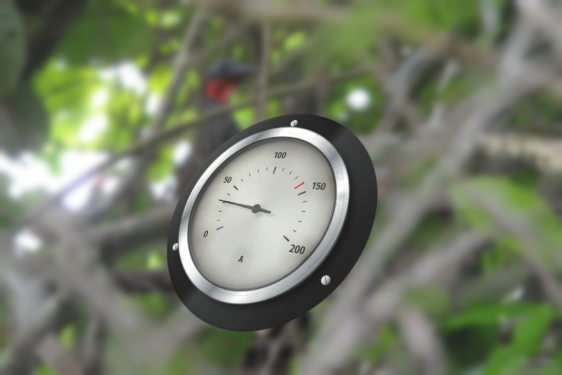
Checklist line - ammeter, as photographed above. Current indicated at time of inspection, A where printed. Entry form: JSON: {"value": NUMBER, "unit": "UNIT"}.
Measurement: {"value": 30, "unit": "A"}
